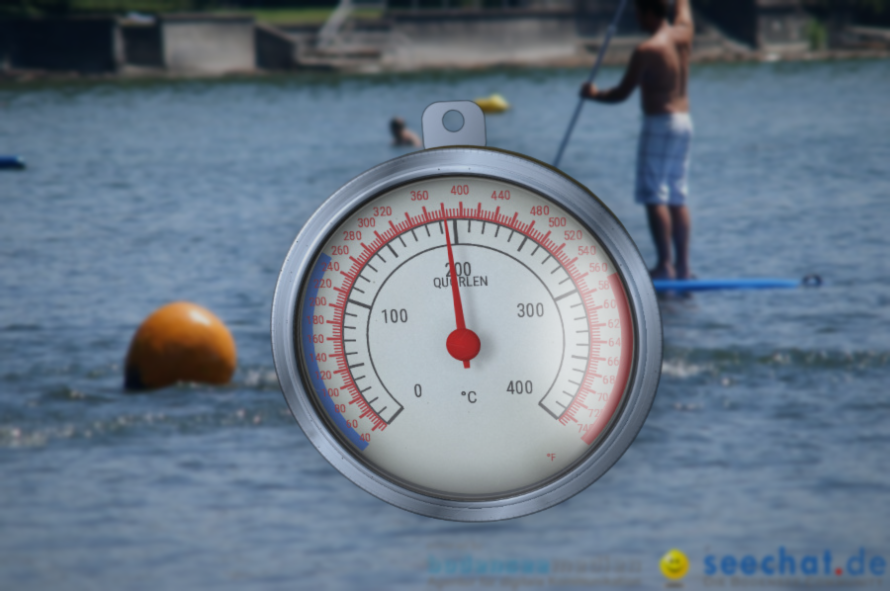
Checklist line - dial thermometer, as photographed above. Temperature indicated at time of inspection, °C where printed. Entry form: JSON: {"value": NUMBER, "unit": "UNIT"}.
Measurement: {"value": 195, "unit": "°C"}
